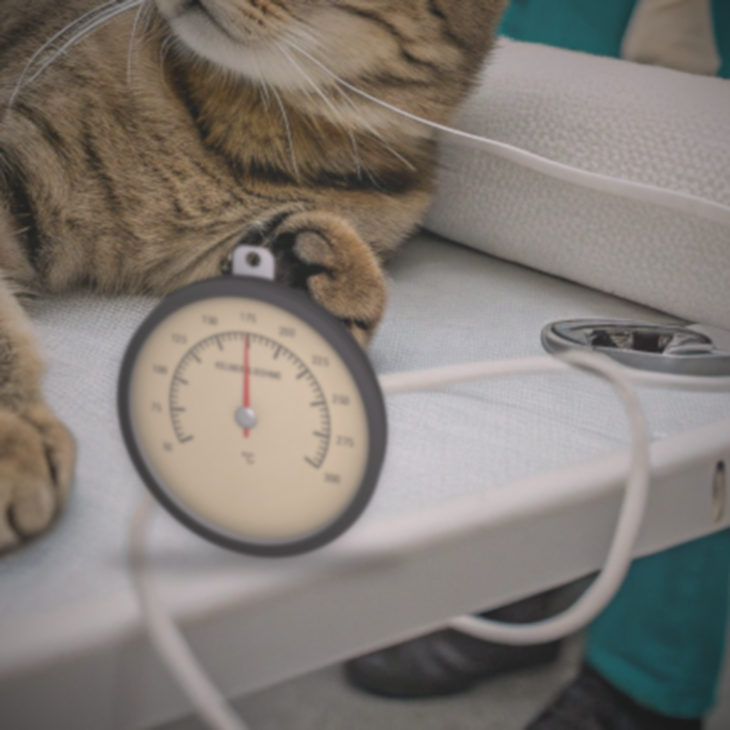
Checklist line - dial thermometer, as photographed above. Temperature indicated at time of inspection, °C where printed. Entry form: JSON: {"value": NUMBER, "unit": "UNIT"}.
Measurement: {"value": 175, "unit": "°C"}
